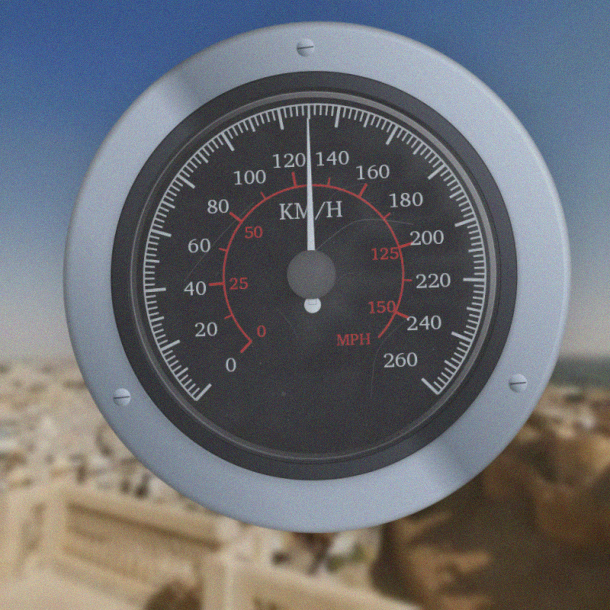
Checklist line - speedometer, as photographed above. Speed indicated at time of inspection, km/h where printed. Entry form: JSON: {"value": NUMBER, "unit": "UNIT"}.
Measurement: {"value": 130, "unit": "km/h"}
